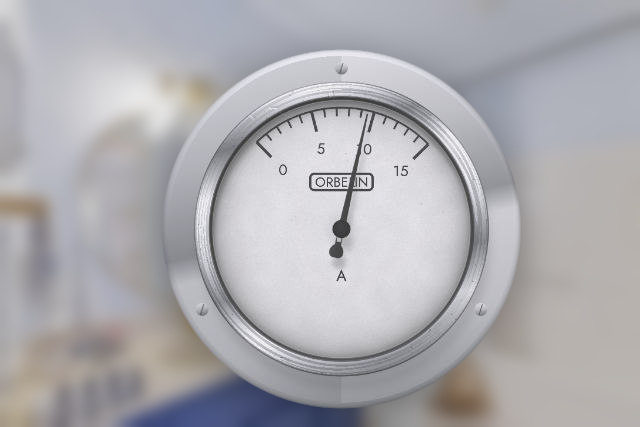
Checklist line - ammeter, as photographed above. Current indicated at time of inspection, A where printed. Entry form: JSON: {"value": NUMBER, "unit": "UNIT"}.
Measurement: {"value": 9.5, "unit": "A"}
